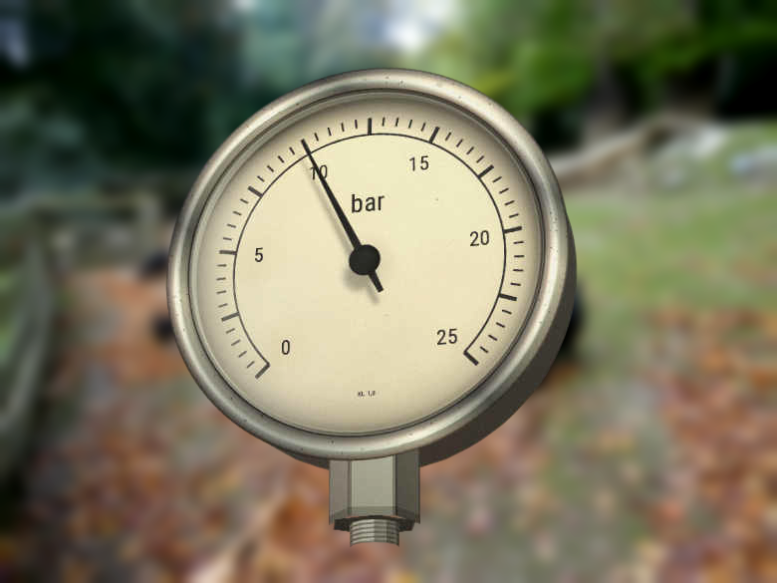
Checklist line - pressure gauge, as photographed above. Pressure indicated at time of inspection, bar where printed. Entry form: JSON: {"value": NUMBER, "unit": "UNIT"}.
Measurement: {"value": 10, "unit": "bar"}
